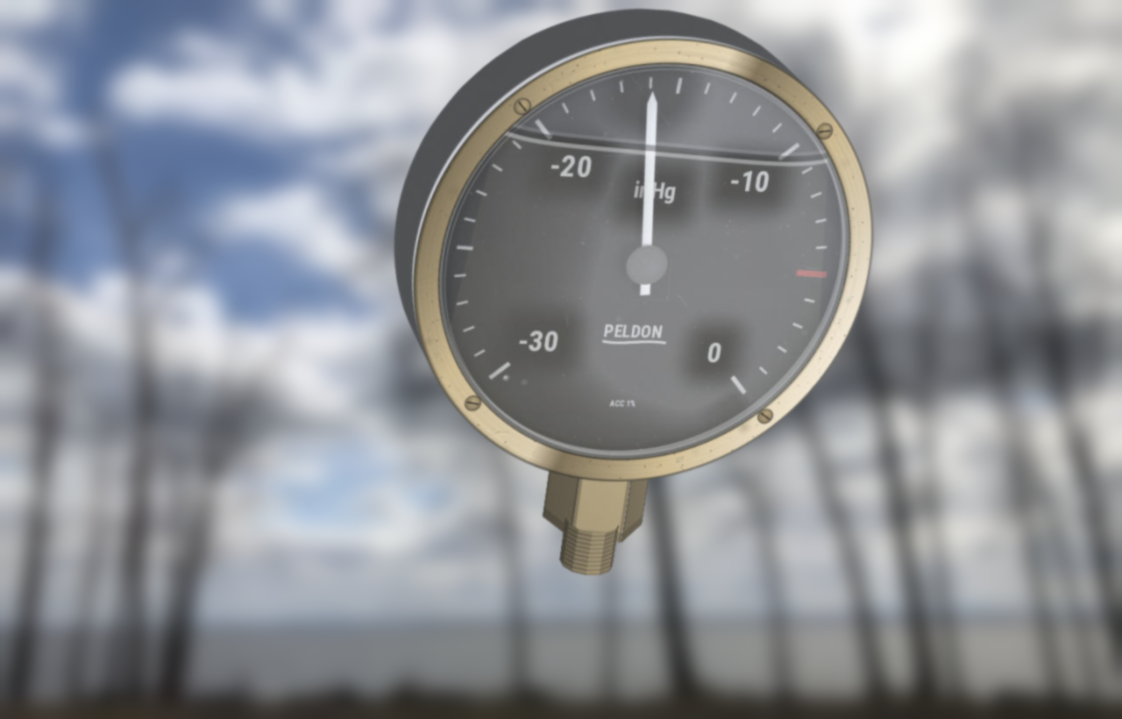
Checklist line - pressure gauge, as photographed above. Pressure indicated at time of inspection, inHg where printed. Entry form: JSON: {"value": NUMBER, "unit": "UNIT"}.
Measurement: {"value": -16, "unit": "inHg"}
